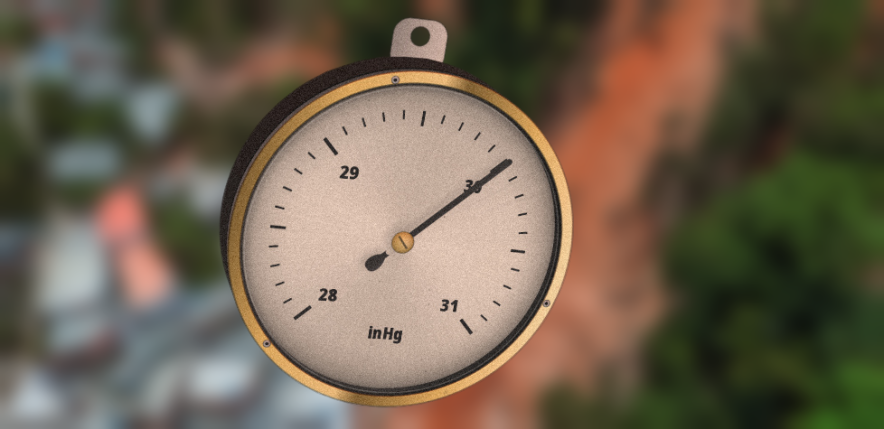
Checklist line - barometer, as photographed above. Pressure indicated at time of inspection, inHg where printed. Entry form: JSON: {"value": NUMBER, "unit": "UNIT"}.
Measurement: {"value": 30, "unit": "inHg"}
